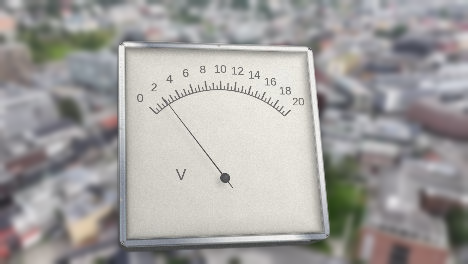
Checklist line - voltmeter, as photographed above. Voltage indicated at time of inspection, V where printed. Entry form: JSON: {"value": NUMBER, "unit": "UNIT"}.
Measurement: {"value": 2, "unit": "V"}
